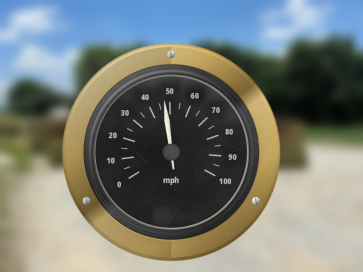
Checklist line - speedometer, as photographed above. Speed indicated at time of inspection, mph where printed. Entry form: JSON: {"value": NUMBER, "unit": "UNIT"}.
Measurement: {"value": 47.5, "unit": "mph"}
